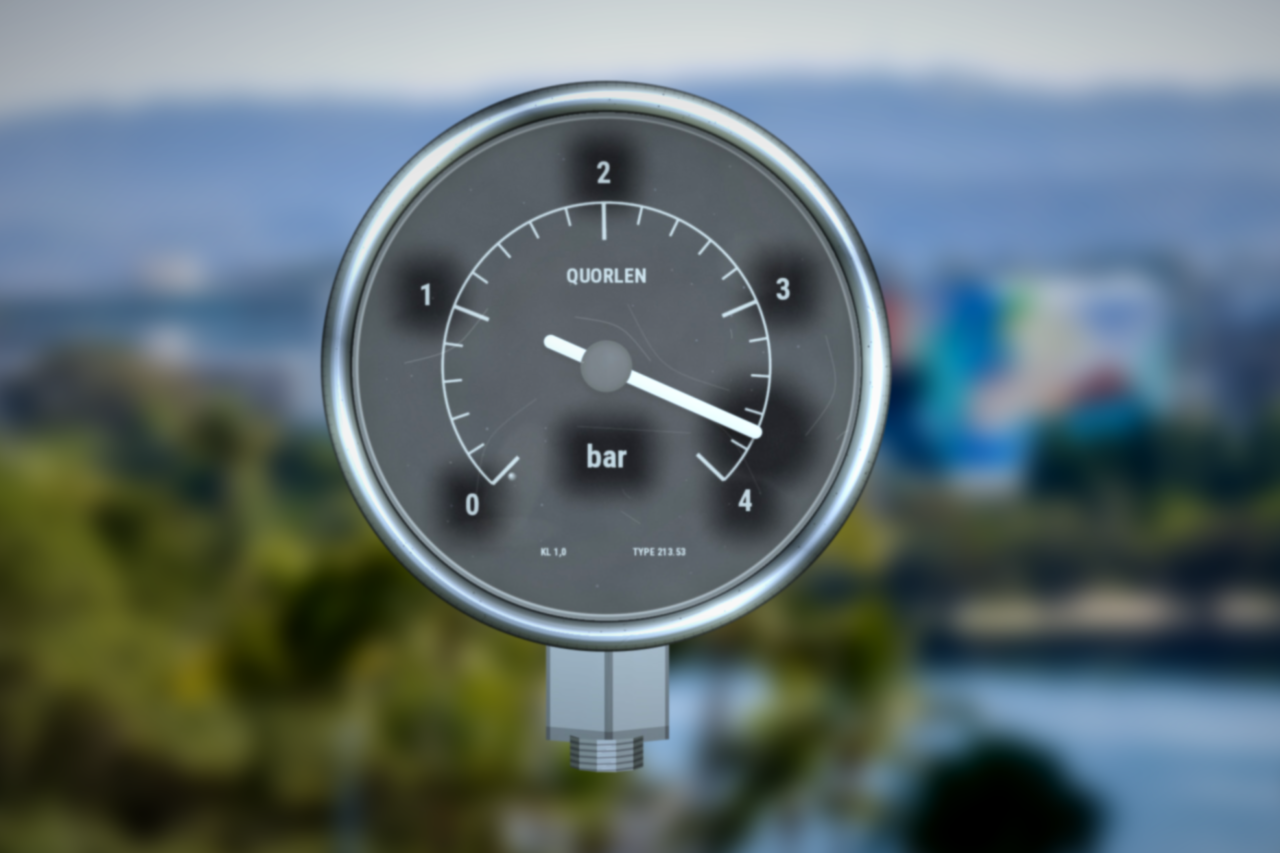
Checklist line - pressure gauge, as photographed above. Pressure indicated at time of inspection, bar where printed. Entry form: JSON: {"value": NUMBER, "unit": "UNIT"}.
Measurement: {"value": 3.7, "unit": "bar"}
